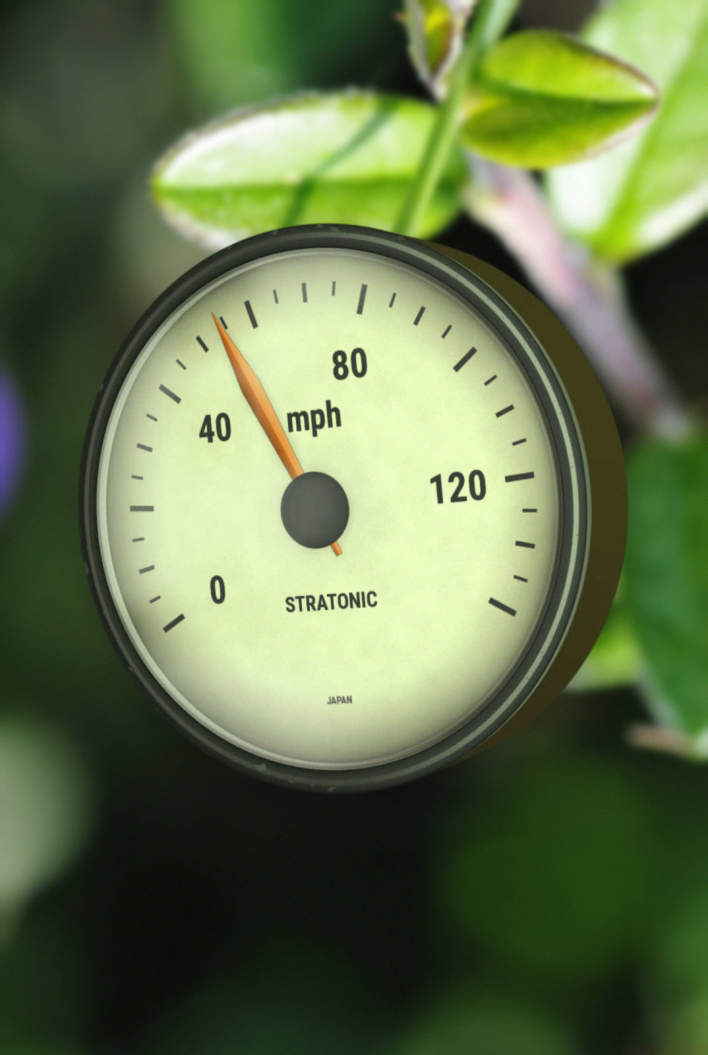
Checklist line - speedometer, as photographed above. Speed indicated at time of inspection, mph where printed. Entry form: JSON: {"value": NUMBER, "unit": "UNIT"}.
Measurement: {"value": 55, "unit": "mph"}
